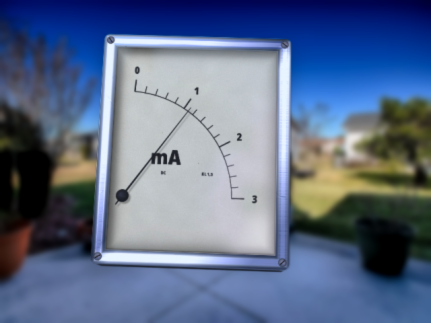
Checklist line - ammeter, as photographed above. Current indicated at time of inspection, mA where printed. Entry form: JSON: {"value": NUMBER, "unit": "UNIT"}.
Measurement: {"value": 1.1, "unit": "mA"}
